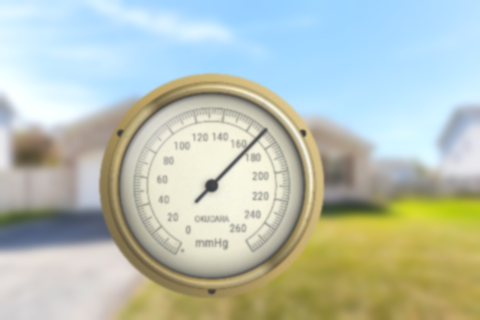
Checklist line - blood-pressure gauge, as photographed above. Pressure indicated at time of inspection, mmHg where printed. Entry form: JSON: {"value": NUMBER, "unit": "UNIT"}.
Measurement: {"value": 170, "unit": "mmHg"}
